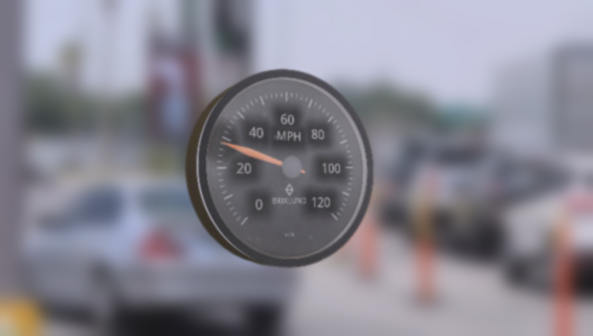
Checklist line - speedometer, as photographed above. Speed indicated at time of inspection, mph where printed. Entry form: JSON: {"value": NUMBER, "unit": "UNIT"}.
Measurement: {"value": 28, "unit": "mph"}
